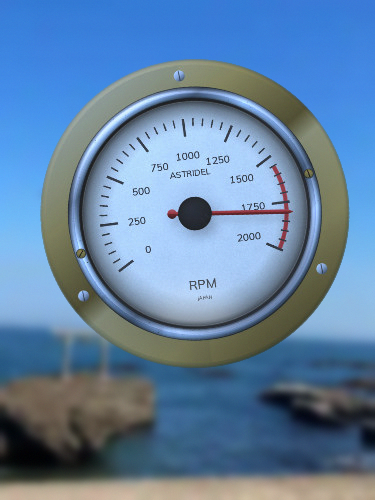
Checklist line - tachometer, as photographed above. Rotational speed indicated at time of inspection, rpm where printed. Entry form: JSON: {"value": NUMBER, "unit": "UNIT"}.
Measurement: {"value": 1800, "unit": "rpm"}
